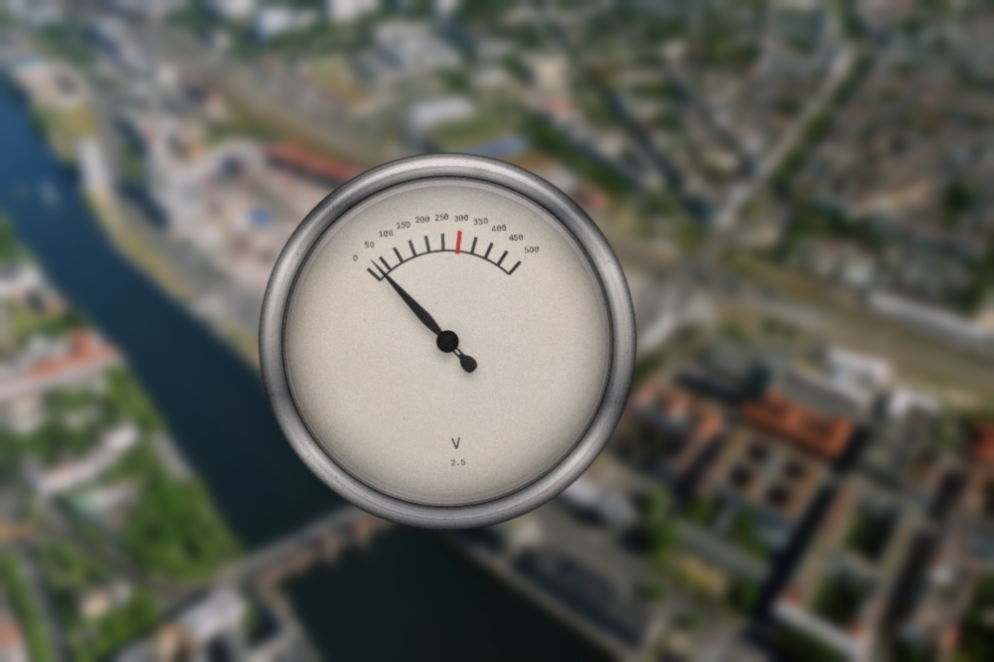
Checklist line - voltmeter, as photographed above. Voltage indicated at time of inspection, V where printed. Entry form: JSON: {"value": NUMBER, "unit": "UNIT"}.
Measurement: {"value": 25, "unit": "V"}
